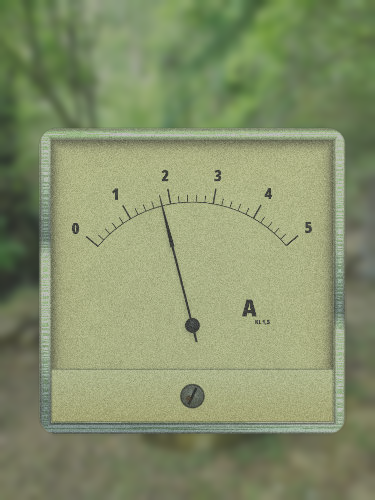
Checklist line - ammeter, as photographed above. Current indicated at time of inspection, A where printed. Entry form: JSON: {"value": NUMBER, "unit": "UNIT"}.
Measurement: {"value": 1.8, "unit": "A"}
